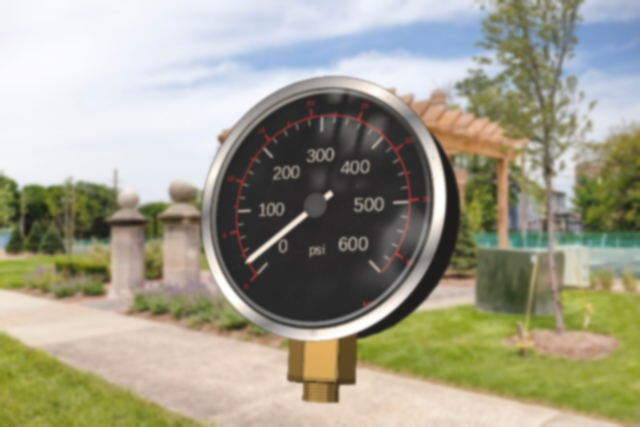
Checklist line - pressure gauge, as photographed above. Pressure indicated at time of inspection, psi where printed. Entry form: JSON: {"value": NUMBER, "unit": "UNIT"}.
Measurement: {"value": 20, "unit": "psi"}
